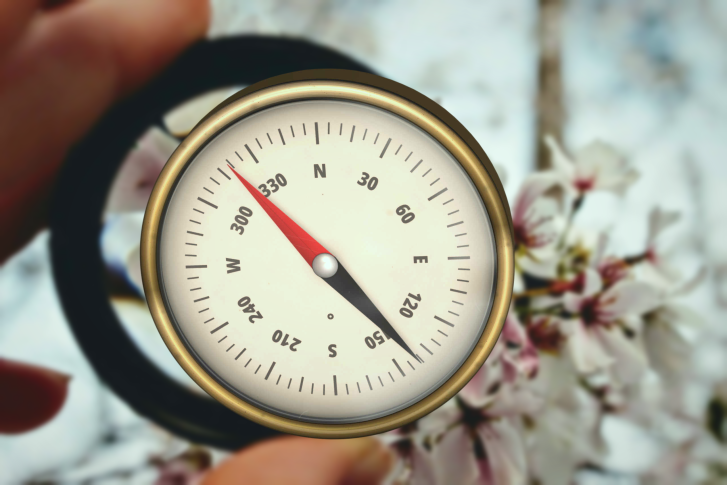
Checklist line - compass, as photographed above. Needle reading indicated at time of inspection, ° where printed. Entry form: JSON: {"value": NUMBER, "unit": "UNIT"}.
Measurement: {"value": 320, "unit": "°"}
